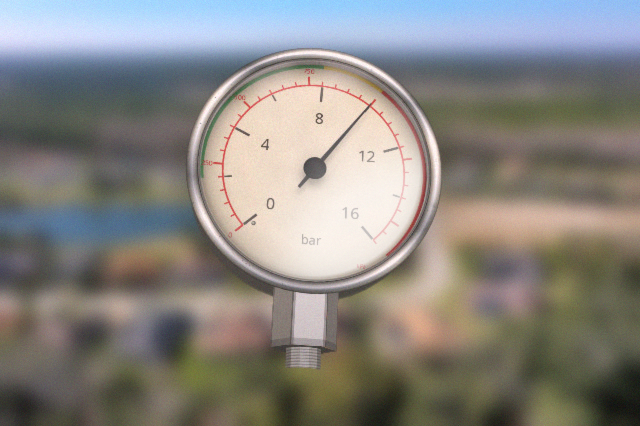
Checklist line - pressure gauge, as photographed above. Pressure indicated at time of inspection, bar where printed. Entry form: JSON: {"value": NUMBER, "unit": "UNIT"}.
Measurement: {"value": 10, "unit": "bar"}
